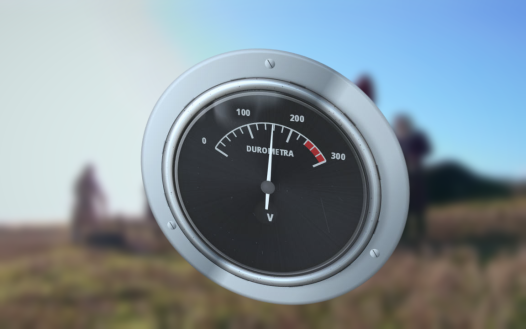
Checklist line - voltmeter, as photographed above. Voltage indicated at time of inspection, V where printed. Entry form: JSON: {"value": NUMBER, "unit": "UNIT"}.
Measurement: {"value": 160, "unit": "V"}
